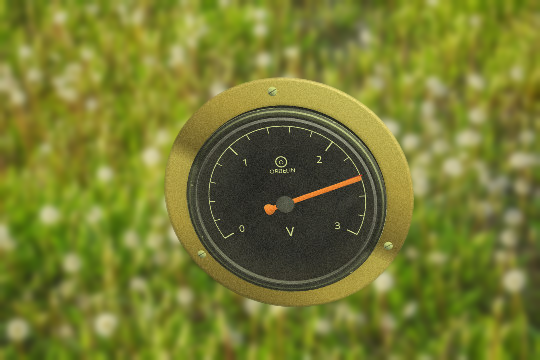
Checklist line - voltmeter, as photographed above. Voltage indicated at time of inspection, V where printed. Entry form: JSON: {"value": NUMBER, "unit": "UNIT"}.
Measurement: {"value": 2.4, "unit": "V"}
